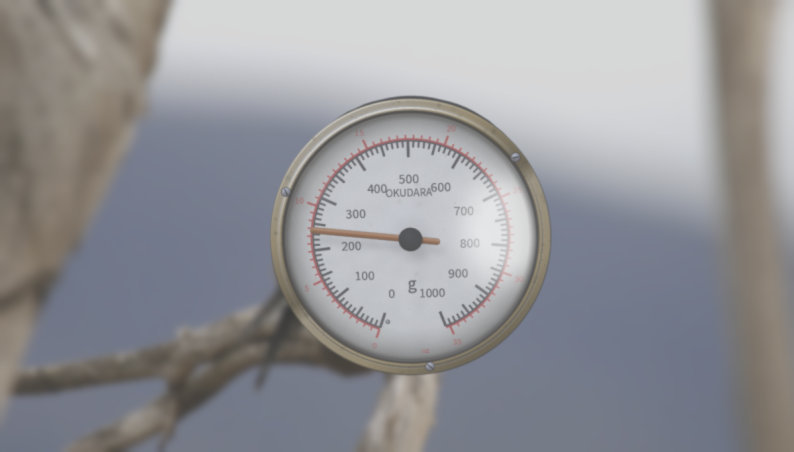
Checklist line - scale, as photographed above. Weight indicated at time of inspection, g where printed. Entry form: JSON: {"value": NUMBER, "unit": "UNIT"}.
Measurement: {"value": 240, "unit": "g"}
